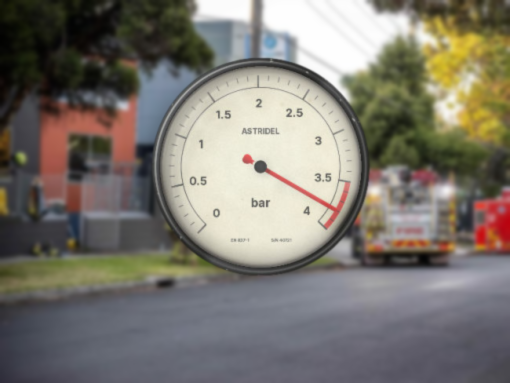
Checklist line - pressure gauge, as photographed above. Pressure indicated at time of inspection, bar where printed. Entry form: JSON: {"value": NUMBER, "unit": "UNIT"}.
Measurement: {"value": 3.8, "unit": "bar"}
